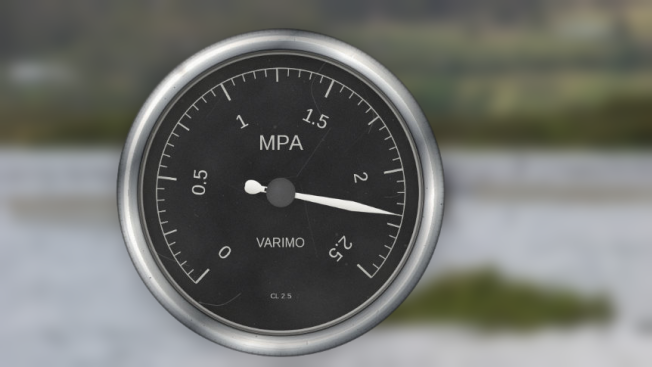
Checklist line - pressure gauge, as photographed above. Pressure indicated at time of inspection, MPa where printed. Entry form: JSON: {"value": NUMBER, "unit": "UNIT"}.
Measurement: {"value": 2.2, "unit": "MPa"}
